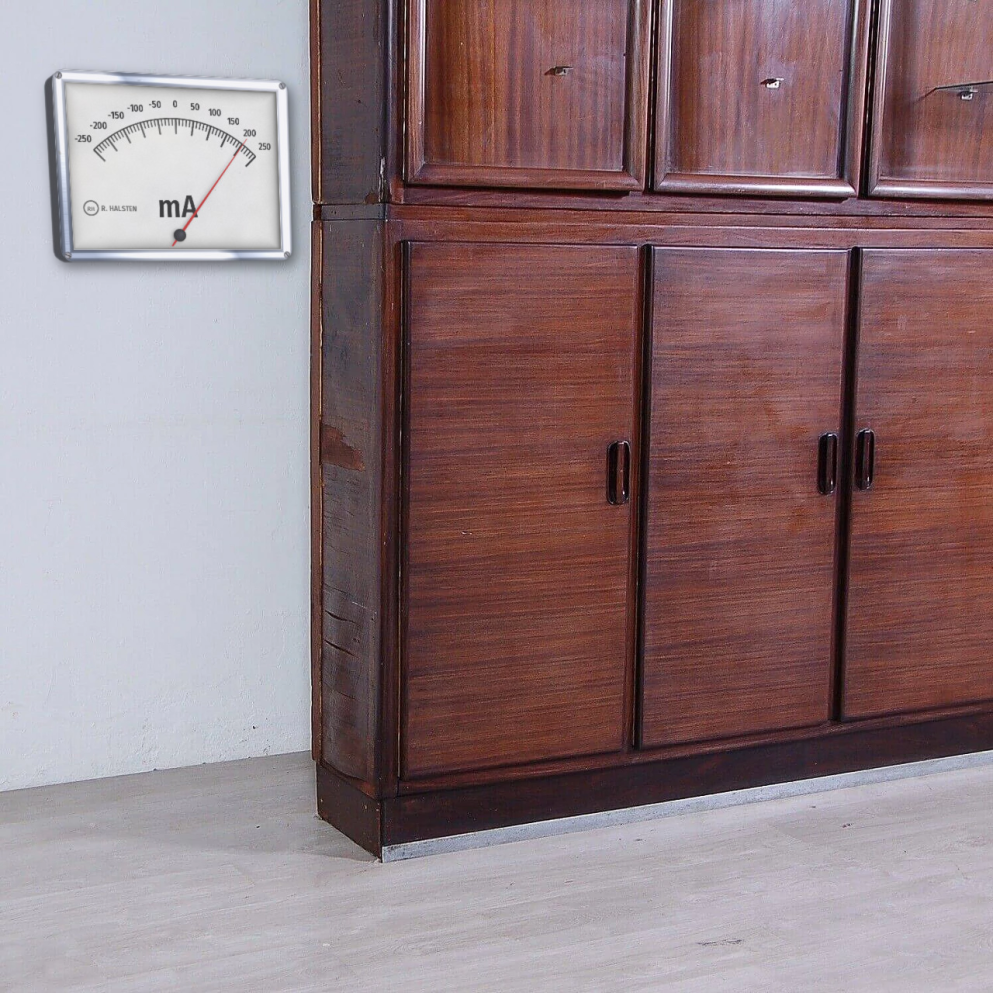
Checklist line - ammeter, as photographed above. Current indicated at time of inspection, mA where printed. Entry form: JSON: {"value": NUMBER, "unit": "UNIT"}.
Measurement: {"value": 200, "unit": "mA"}
